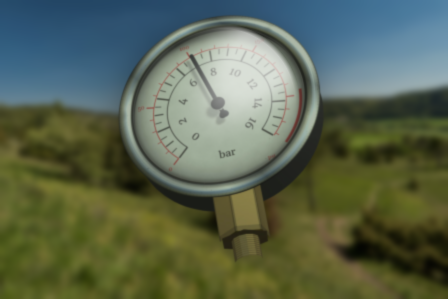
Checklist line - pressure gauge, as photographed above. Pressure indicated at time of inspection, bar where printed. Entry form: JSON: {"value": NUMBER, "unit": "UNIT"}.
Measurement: {"value": 7, "unit": "bar"}
